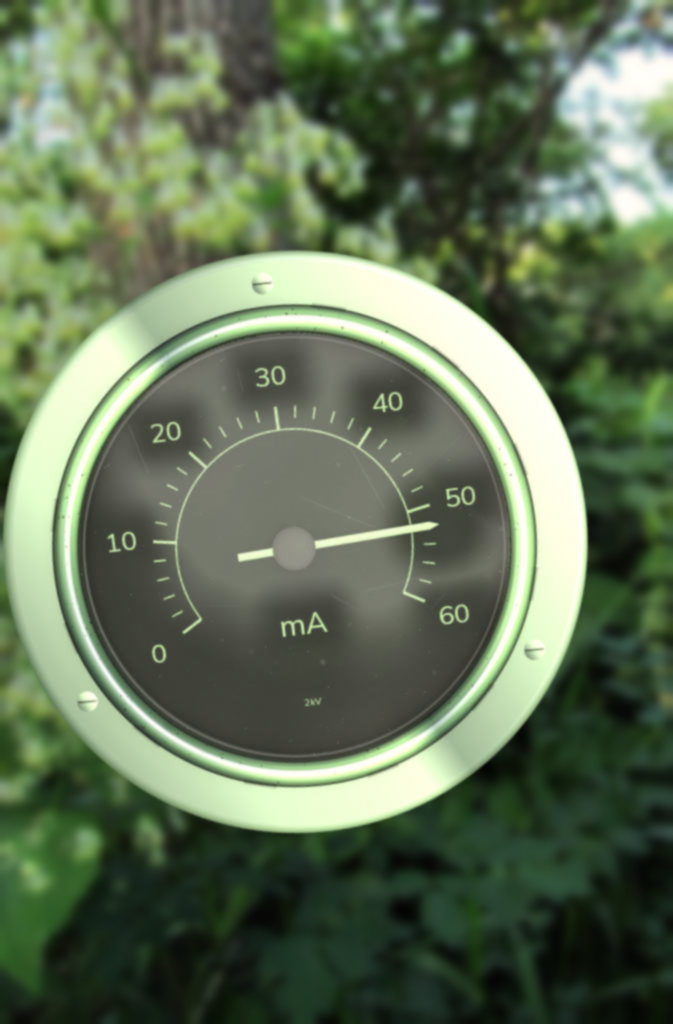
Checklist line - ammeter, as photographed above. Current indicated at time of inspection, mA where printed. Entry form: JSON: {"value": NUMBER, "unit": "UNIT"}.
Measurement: {"value": 52, "unit": "mA"}
